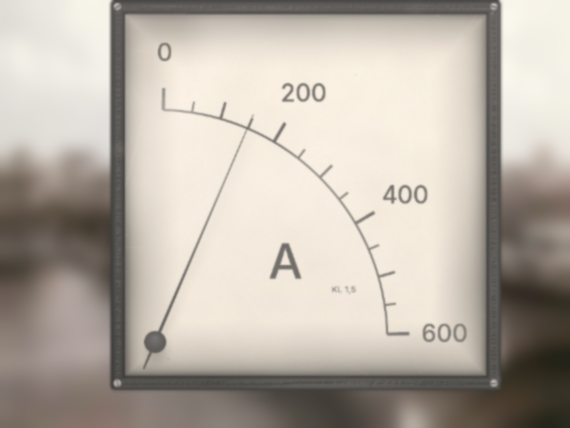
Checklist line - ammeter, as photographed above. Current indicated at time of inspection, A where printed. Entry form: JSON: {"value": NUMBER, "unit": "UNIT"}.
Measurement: {"value": 150, "unit": "A"}
